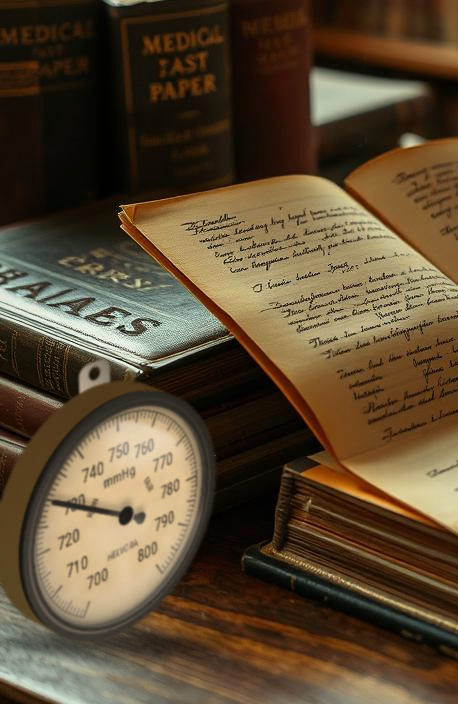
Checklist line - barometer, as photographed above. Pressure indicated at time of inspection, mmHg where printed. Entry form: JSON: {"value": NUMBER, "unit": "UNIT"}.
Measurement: {"value": 730, "unit": "mmHg"}
